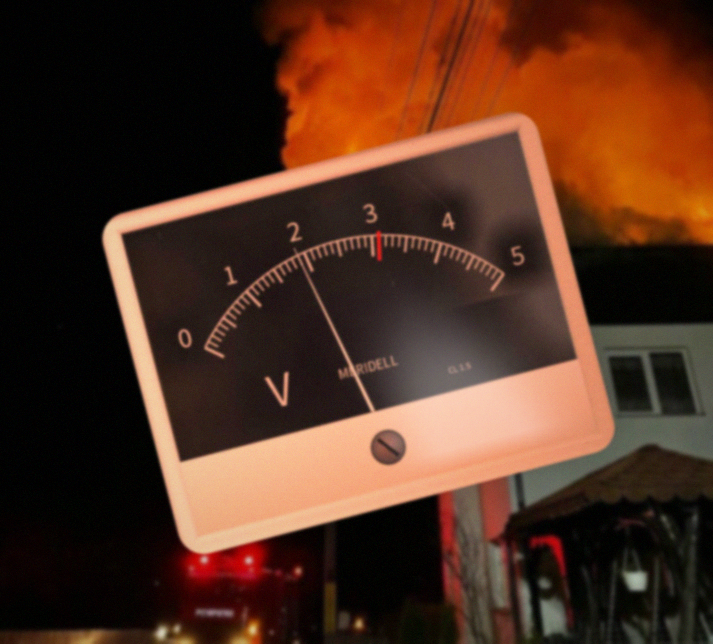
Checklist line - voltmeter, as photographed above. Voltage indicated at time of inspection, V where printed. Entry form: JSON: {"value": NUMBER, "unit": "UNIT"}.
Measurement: {"value": 1.9, "unit": "V"}
